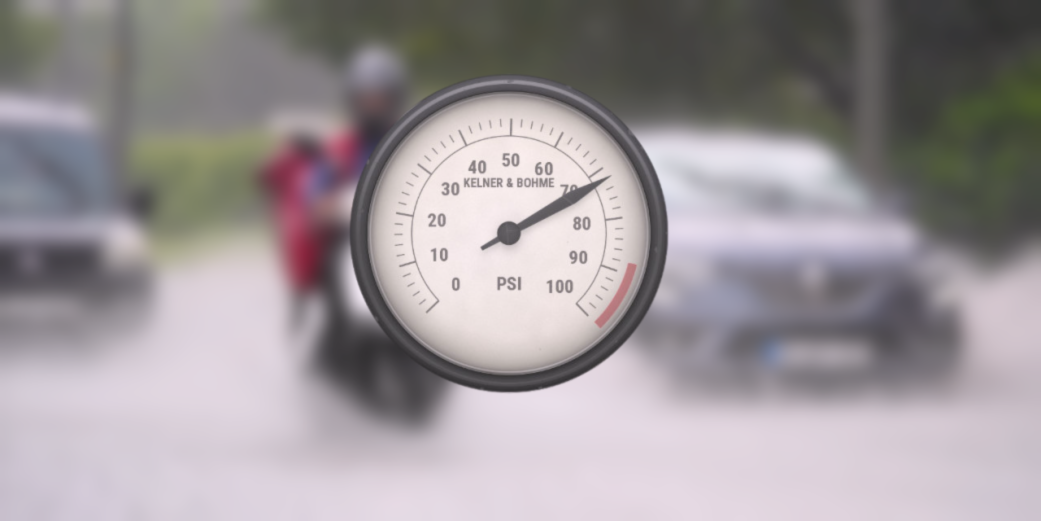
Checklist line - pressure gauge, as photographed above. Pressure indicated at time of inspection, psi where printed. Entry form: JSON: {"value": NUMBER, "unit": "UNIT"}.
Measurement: {"value": 72, "unit": "psi"}
